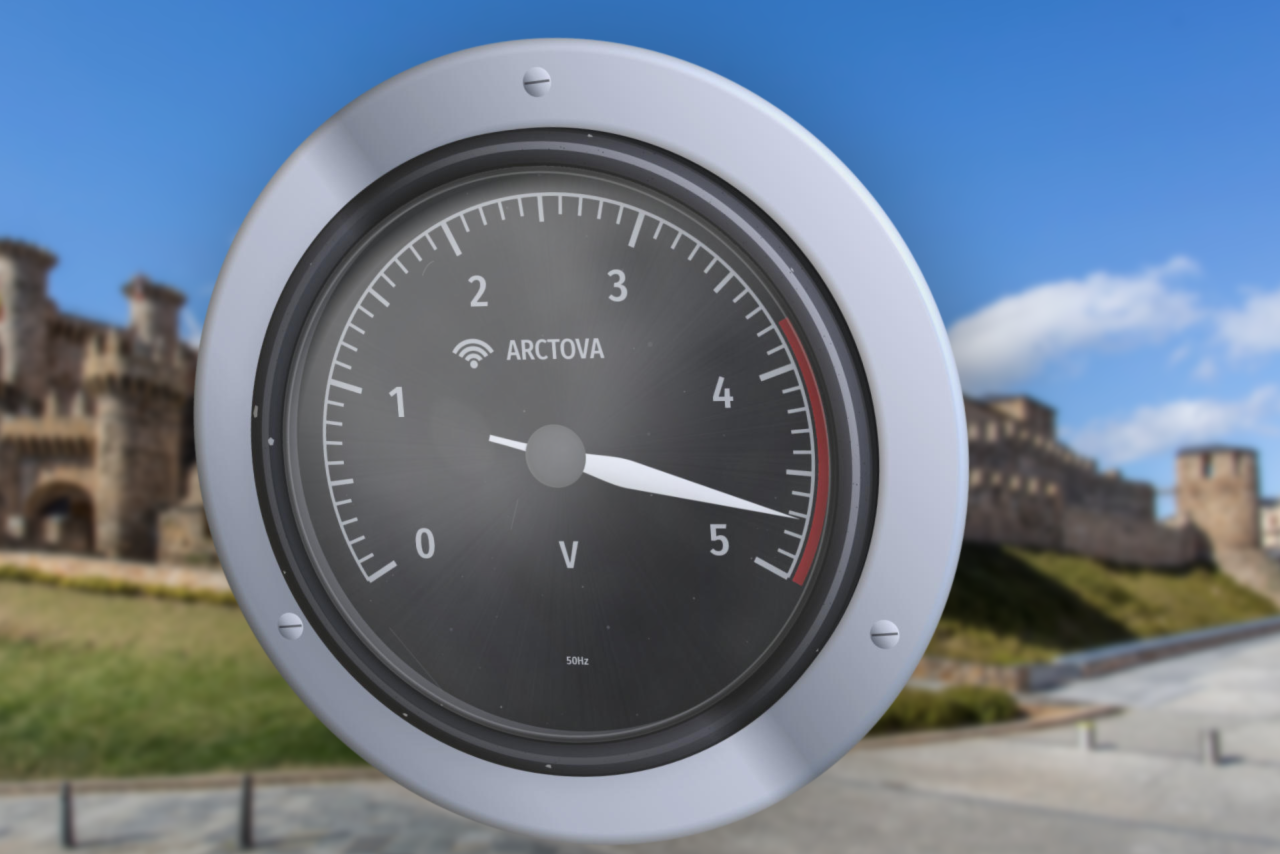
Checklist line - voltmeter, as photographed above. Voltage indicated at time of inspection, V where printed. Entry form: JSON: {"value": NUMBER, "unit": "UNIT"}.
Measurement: {"value": 4.7, "unit": "V"}
